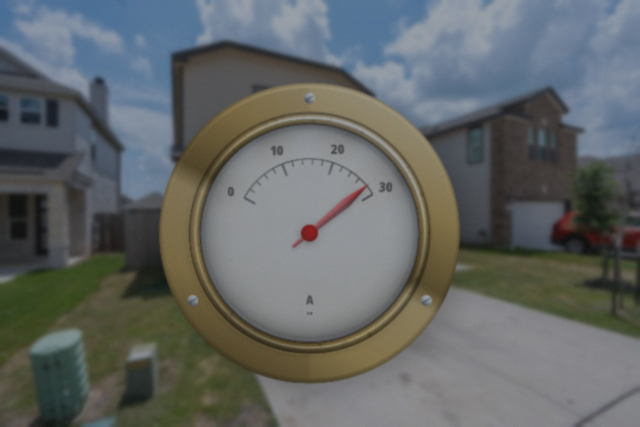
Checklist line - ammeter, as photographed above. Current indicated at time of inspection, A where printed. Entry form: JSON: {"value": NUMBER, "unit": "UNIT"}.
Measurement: {"value": 28, "unit": "A"}
